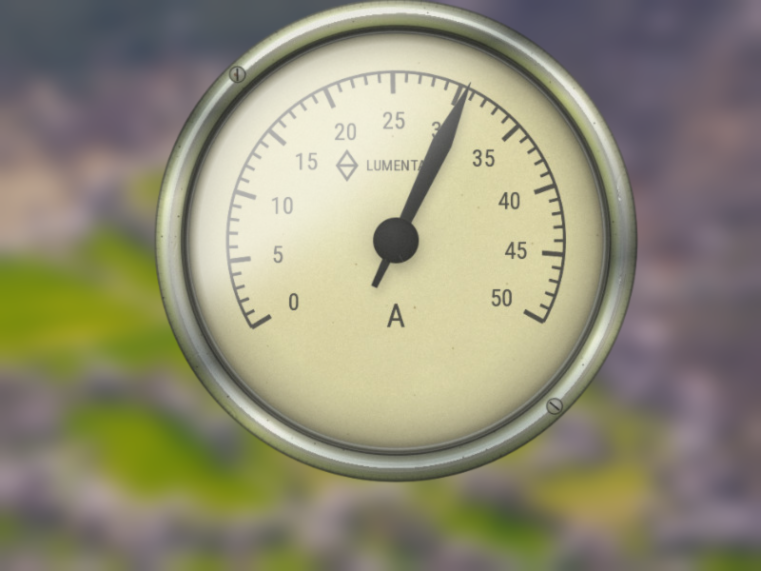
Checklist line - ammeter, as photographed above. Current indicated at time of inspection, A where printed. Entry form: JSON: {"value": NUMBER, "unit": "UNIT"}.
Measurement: {"value": 30.5, "unit": "A"}
